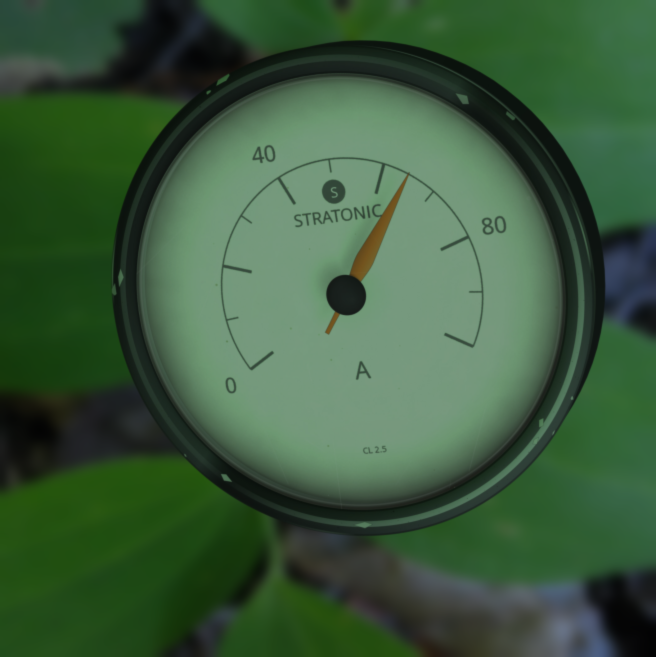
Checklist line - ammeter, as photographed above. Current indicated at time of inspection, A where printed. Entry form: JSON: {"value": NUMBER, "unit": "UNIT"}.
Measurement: {"value": 65, "unit": "A"}
